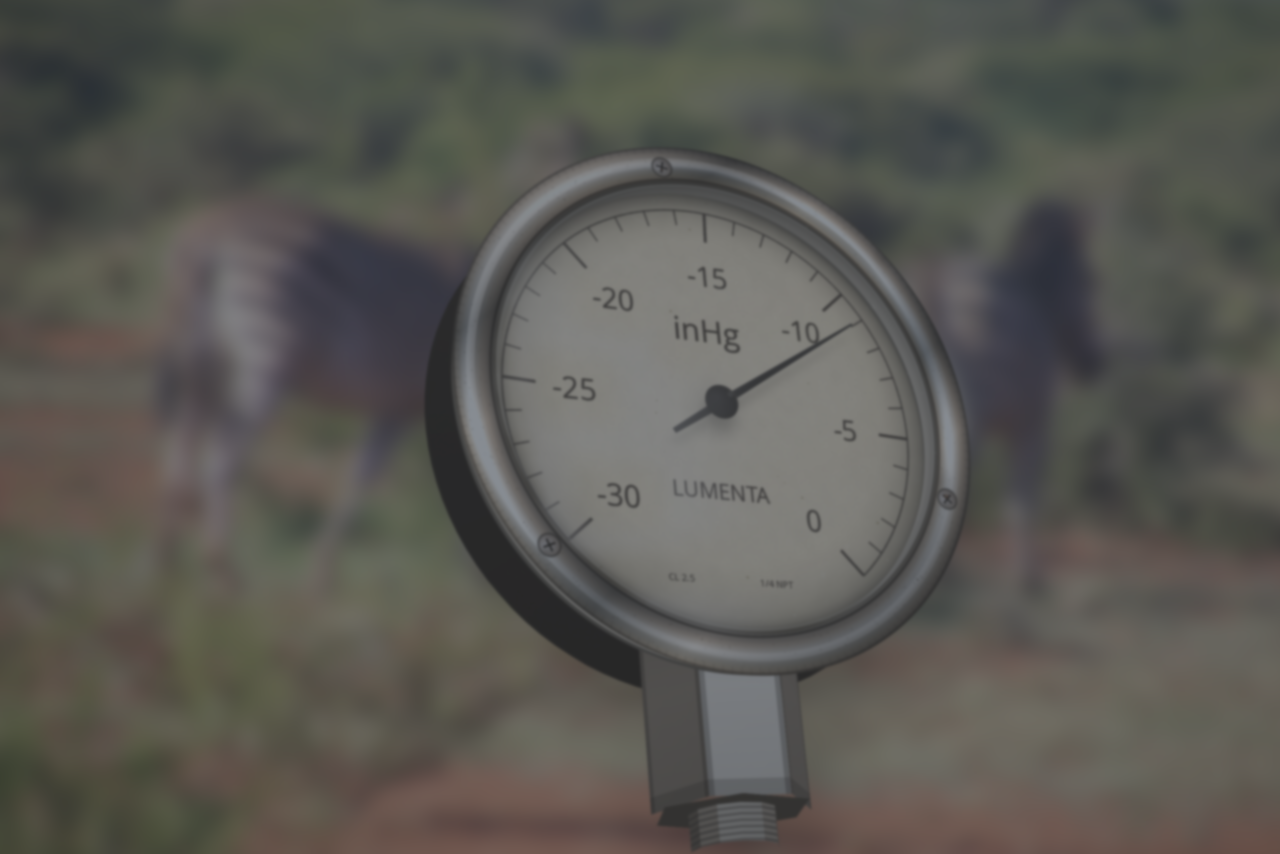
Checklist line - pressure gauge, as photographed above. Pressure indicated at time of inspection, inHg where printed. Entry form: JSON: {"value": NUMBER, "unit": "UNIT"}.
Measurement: {"value": -9, "unit": "inHg"}
